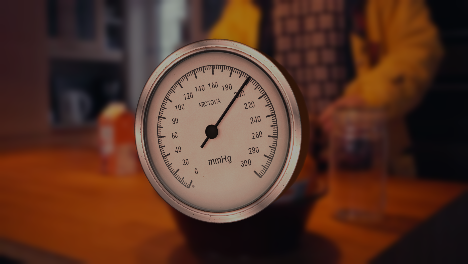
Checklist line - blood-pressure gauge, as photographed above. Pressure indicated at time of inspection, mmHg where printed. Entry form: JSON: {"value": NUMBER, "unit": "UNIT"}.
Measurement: {"value": 200, "unit": "mmHg"}
